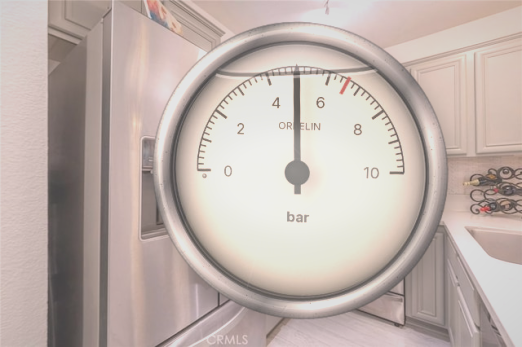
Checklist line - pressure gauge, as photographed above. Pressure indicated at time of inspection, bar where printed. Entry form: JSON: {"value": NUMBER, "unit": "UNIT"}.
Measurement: {"value": 5, "unit": "bar"}
